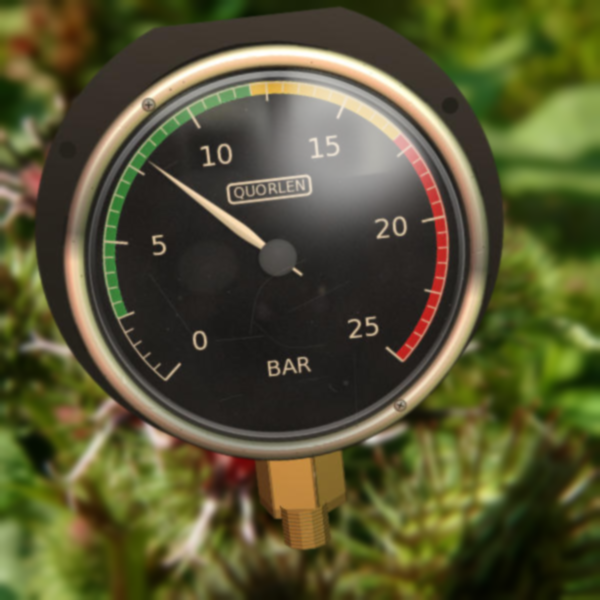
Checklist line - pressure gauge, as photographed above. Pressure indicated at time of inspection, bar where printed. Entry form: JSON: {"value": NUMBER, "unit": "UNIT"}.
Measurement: {"value": 8, "unit": "bar"}
